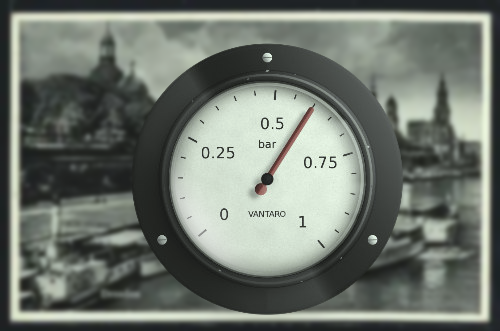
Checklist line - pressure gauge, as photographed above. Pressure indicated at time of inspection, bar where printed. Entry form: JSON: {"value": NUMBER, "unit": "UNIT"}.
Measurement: {"value": 0.6, "unit": "bar"}
